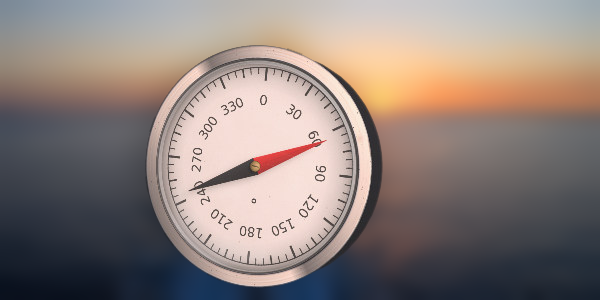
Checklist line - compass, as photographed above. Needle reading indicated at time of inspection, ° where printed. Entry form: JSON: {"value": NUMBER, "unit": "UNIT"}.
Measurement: {"value": 65, "unit": "°"}
